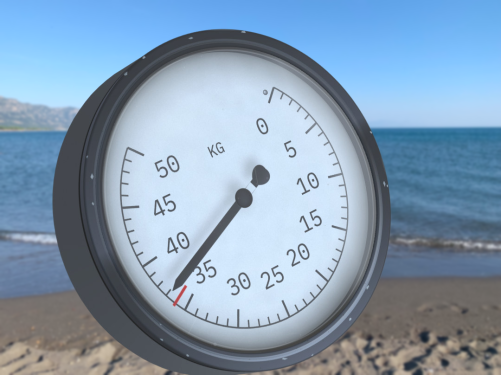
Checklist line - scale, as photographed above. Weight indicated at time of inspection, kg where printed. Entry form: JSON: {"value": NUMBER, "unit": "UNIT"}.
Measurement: {"value": 37, "unit": "kg"}
